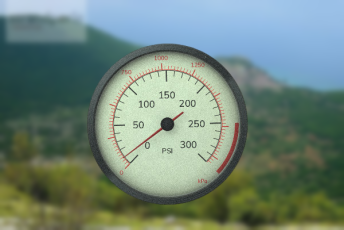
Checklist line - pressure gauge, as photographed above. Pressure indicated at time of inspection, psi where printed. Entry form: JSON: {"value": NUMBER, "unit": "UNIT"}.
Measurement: {"value": 10, "unit": "psi"}
